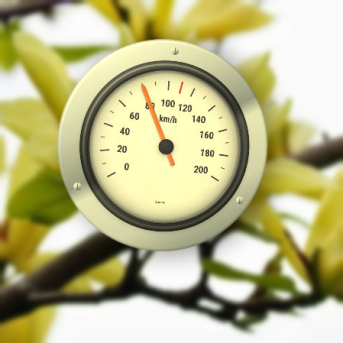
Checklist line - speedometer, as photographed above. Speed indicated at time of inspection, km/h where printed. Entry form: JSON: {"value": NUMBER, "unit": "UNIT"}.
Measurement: {"value": 80, "unit": "km/h"}
